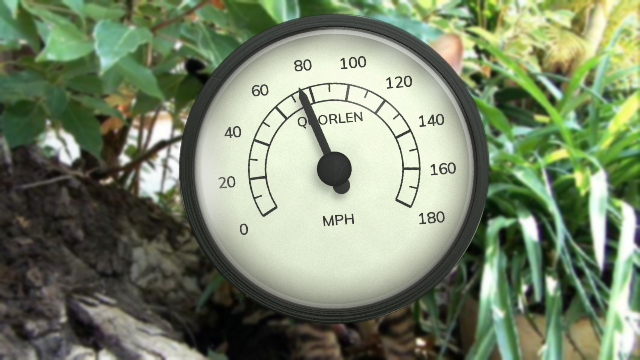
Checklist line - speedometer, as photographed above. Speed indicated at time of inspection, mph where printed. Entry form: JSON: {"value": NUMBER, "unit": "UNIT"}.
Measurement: {"value": 75, "unit": "mph"}
